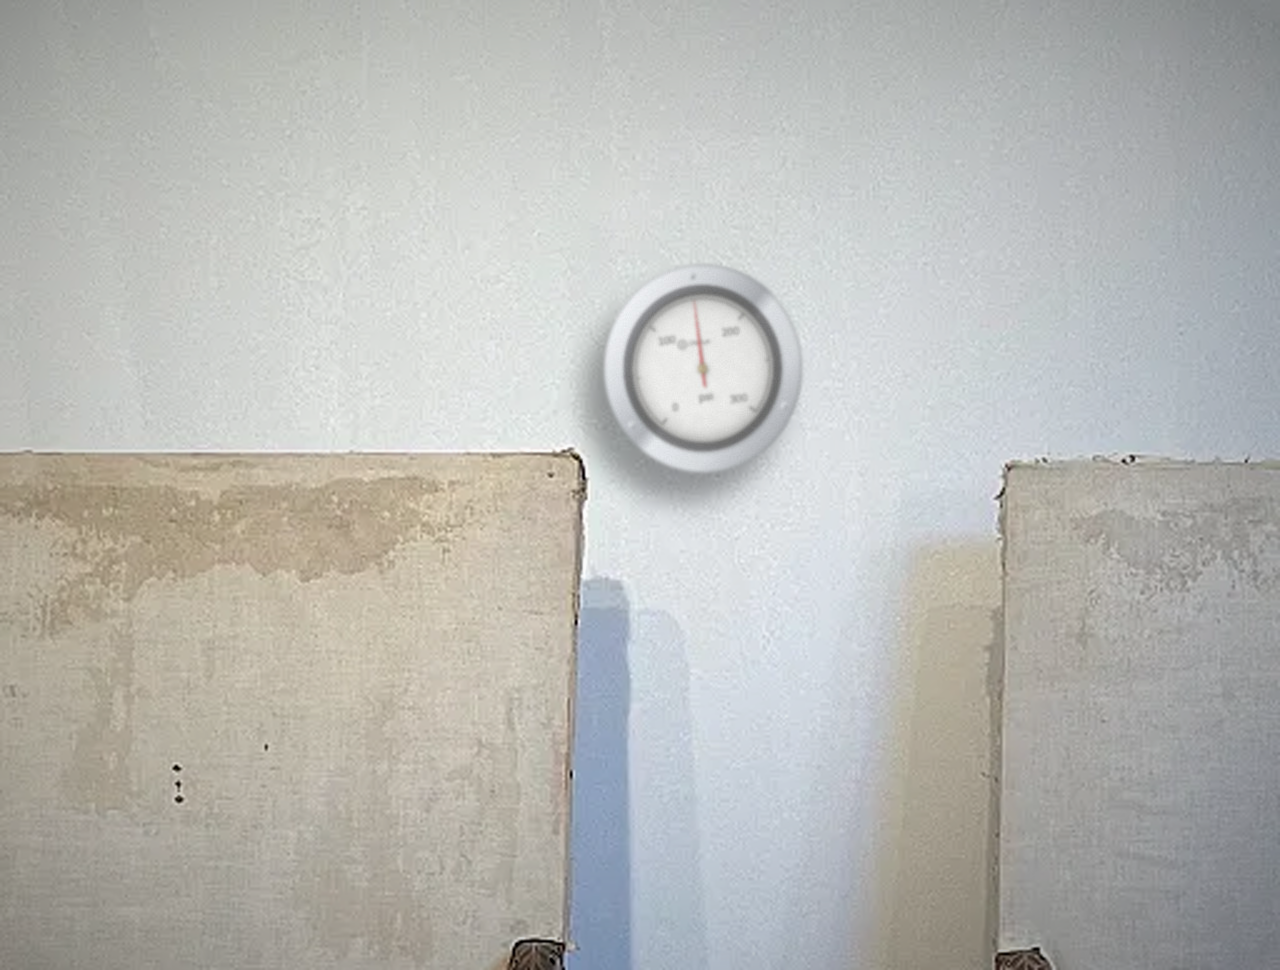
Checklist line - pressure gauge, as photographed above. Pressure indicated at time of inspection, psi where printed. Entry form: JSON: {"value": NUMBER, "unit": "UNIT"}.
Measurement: {"value": 150, "unit": "psi"}
